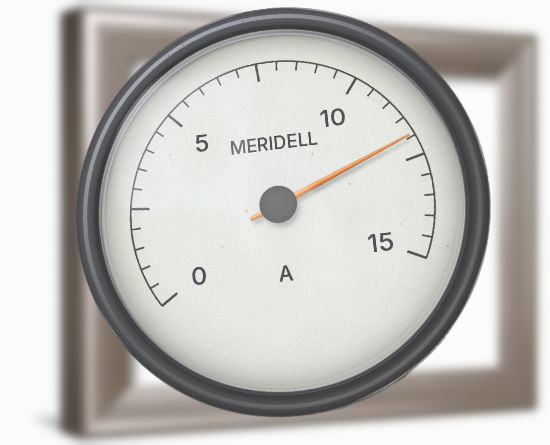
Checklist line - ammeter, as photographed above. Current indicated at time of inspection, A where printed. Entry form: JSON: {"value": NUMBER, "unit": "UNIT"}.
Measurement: {"value": 12, "unit": "A"}
